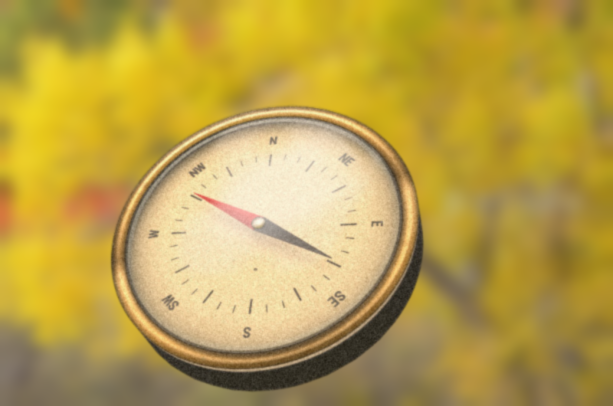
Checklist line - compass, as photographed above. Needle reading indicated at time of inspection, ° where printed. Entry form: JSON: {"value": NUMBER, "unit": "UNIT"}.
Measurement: {"value": 300, "unit": "°"}
